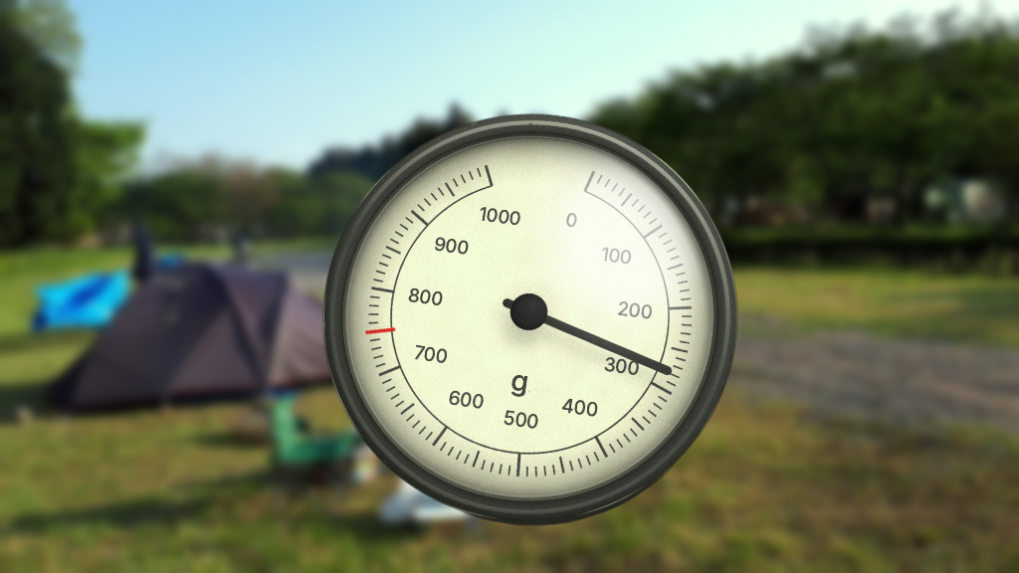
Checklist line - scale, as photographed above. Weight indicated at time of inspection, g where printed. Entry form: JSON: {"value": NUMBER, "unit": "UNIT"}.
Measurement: {"value": 280, "unit": "g"}
